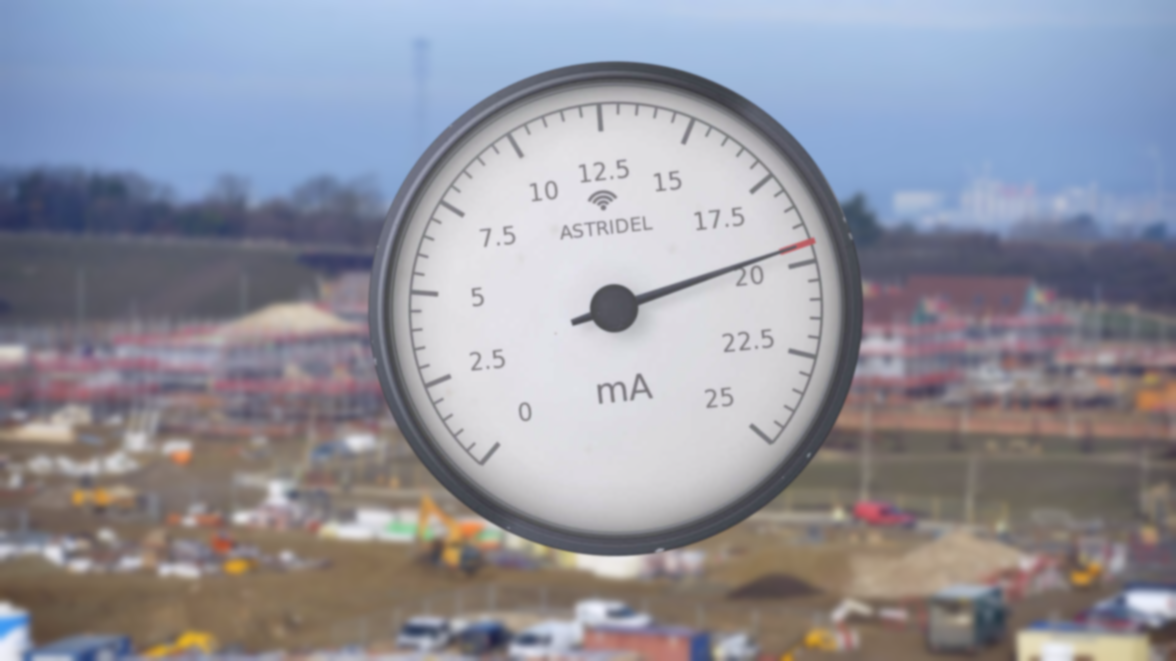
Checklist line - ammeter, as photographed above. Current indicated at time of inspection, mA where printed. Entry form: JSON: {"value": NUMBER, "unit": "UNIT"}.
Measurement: {"value": 19.5, "unit": "mA"}
